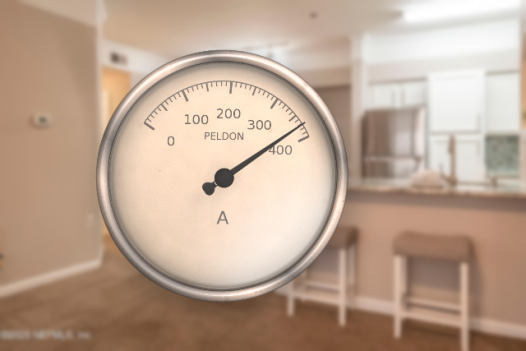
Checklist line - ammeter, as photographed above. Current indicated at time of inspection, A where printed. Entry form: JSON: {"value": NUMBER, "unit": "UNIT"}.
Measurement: {"value": 370, "unit": "A"}
